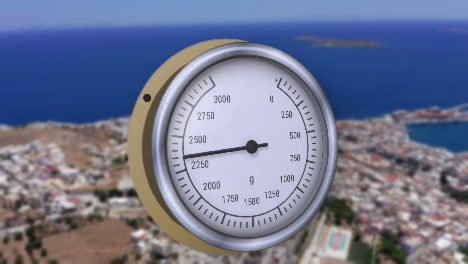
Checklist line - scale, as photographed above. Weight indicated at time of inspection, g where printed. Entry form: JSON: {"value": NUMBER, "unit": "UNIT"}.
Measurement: {"value": 2350, "unit": "g"}
